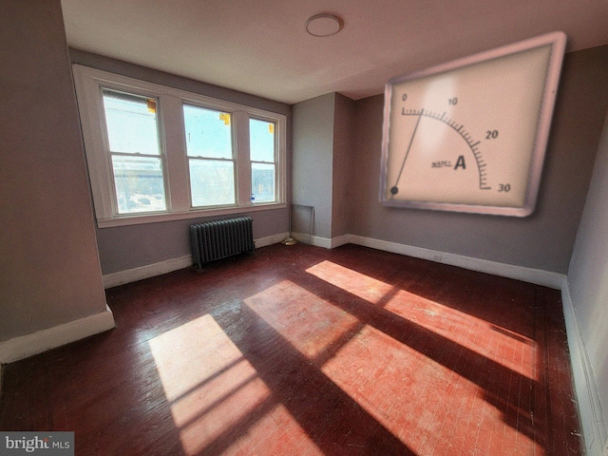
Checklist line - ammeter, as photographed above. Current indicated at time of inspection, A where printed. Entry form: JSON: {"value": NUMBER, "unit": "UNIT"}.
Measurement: {"value": 5, "unit": "A"}
